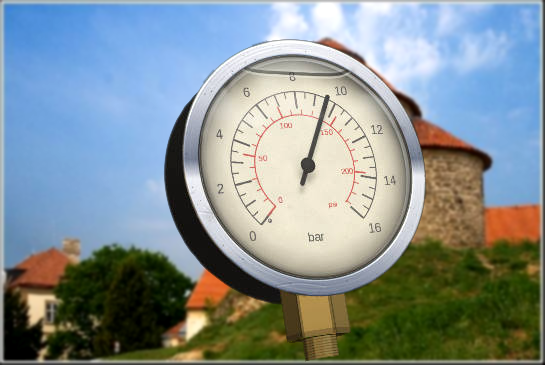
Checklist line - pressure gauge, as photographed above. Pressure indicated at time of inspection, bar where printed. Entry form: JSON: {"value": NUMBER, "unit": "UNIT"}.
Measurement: {"value": 9.5, "unit": "bar"}
